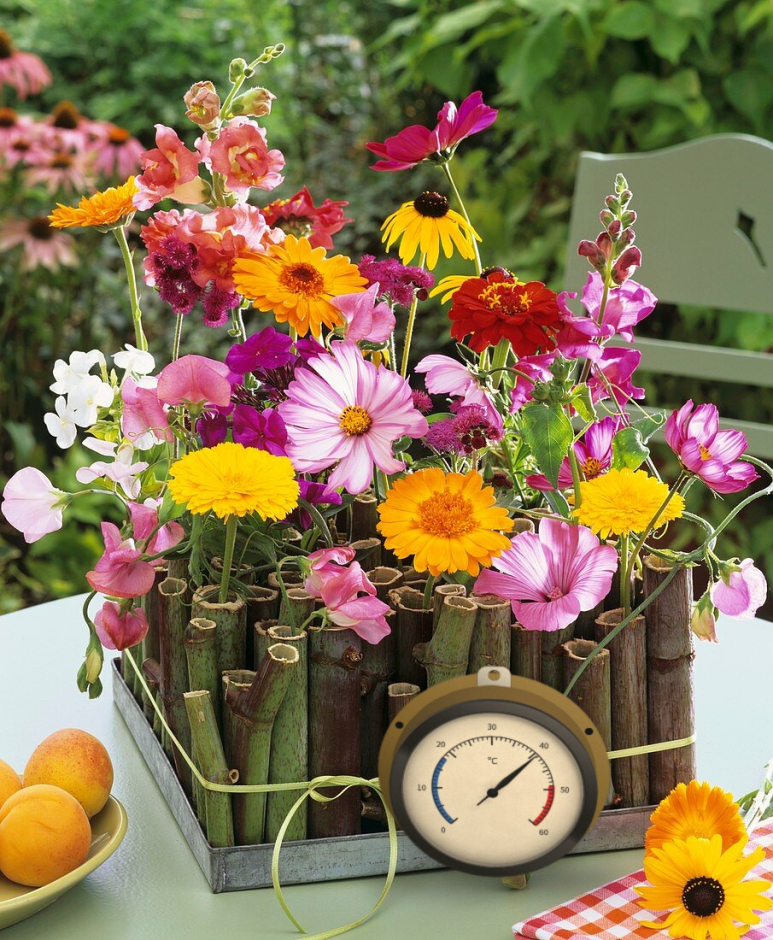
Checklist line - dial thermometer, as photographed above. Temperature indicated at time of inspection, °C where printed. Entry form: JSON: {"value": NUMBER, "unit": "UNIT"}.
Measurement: {"value": 40, "unit": "°C"}
